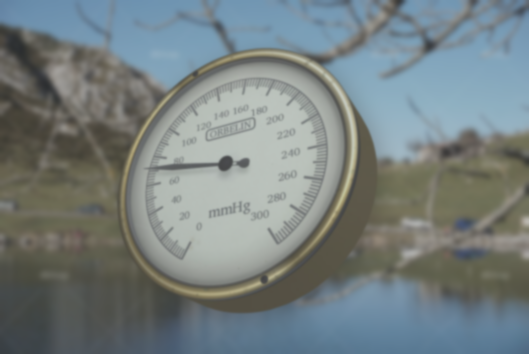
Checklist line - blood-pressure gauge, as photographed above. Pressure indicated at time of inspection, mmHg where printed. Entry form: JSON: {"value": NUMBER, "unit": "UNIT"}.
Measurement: {"value": 70, "unit": "mmHg"}
